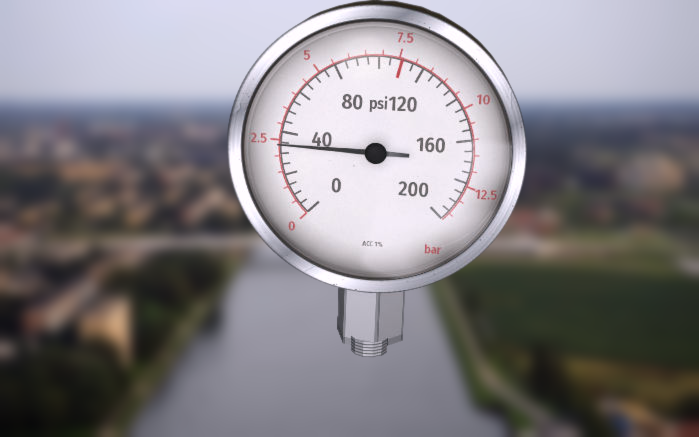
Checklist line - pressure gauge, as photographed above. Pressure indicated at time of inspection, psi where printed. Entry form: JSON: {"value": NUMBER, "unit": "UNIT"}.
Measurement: {"value": 35, "unit": "psi"}
